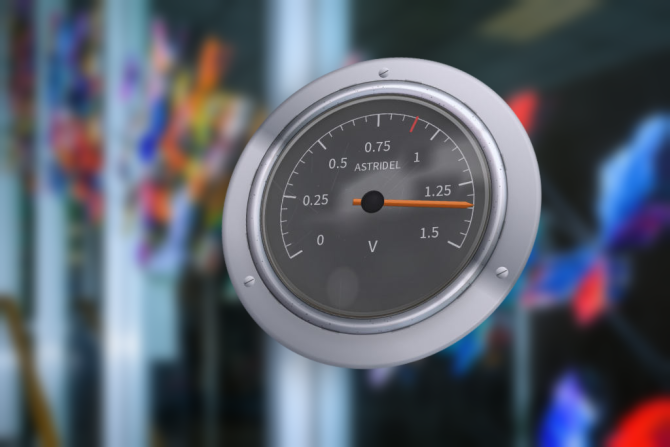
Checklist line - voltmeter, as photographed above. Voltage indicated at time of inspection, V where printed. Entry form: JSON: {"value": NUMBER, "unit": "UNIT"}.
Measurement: {"value": 1.35, "unit": "V"}
